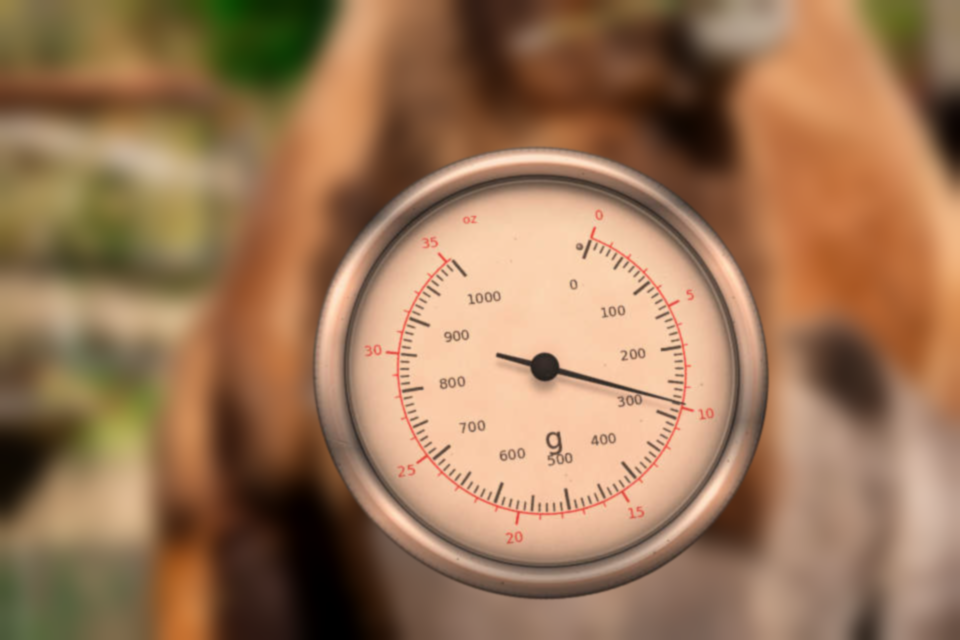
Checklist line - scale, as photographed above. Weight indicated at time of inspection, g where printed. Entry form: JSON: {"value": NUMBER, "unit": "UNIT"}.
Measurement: {"value": 280, "unit": "g"}
